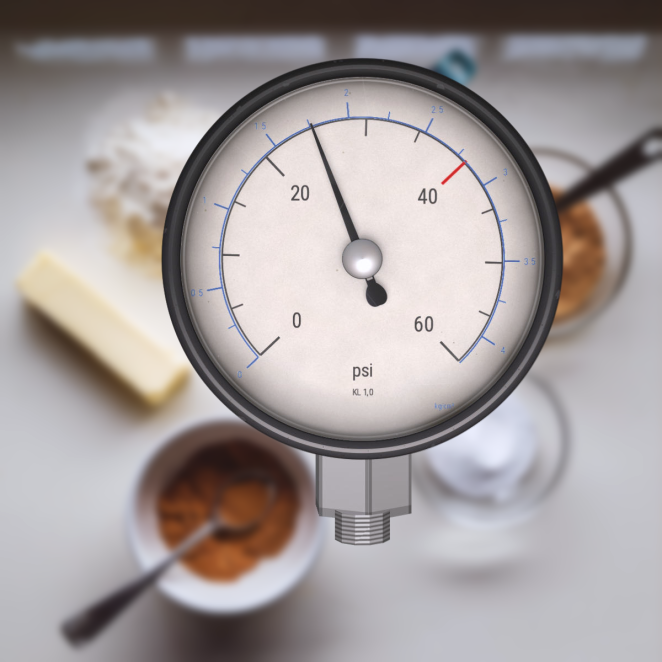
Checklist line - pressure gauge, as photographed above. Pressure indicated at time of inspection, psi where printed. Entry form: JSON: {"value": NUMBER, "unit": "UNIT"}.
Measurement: {"value": 25, "unit": "psi"}
